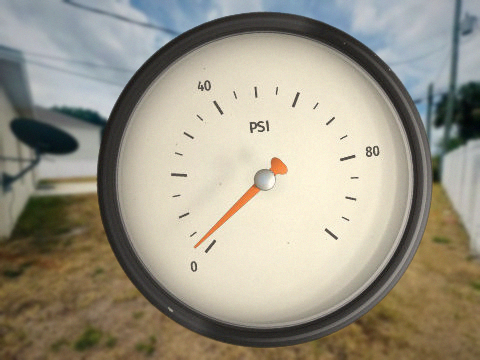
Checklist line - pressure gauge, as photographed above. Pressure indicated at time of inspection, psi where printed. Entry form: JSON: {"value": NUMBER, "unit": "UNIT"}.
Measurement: {"value": 2.5, "unit": "psi"}
